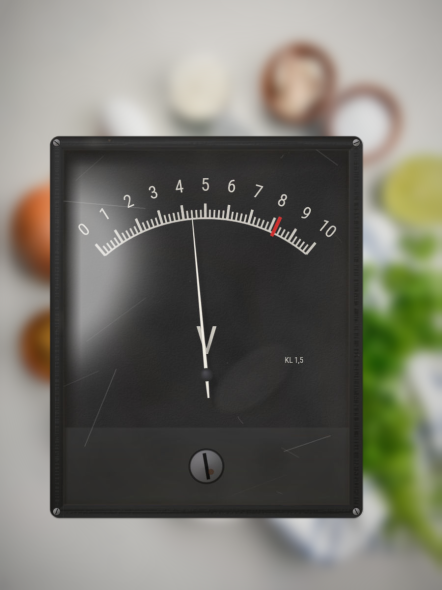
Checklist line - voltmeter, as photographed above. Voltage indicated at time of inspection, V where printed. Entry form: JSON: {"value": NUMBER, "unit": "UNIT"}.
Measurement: {"value": 4.4, "unit": "V"}
